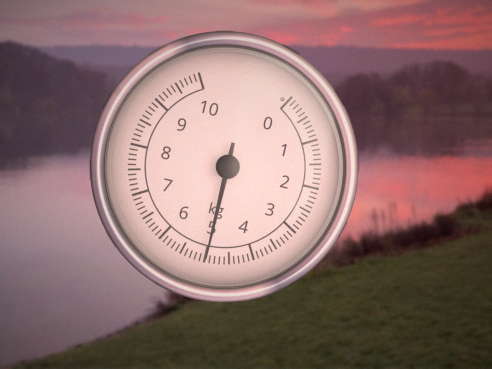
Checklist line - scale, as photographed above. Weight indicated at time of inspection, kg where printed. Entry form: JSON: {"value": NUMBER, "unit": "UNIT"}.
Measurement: {"value": 5, "unit": "kg"}
